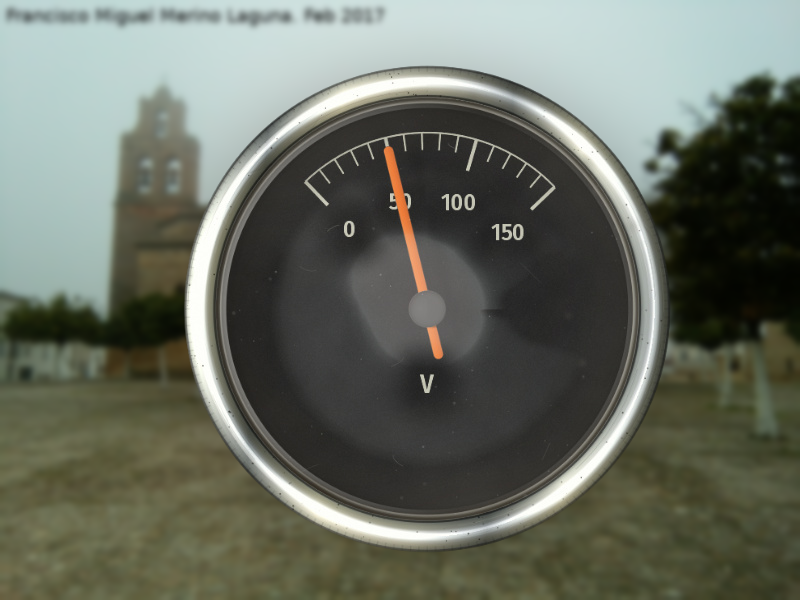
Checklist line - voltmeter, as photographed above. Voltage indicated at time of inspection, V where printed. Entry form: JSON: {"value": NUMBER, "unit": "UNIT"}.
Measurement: {"value": 50, "unit": "V"}
